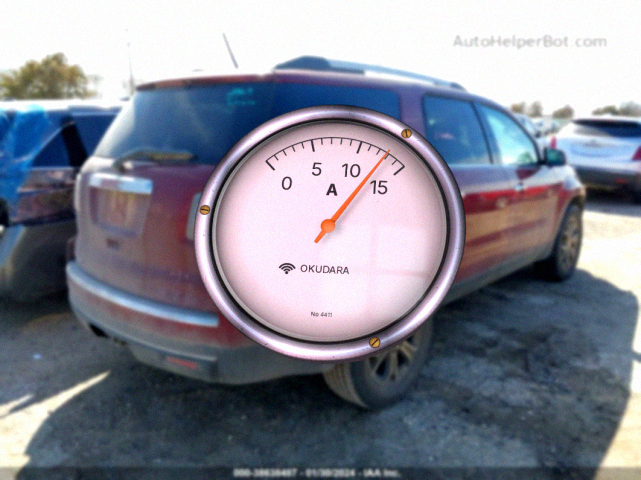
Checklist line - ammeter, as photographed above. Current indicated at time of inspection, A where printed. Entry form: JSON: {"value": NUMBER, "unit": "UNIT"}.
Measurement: {"value": 13, "unit": "A"}
